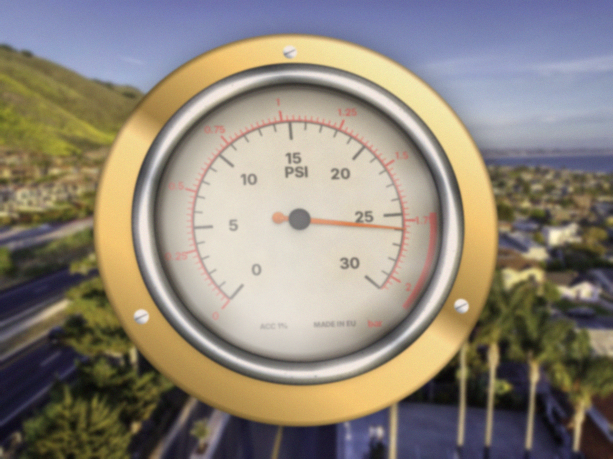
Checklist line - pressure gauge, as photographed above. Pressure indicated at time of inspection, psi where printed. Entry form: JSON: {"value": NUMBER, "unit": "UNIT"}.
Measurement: {"value": 26, "unit": "psi"}
